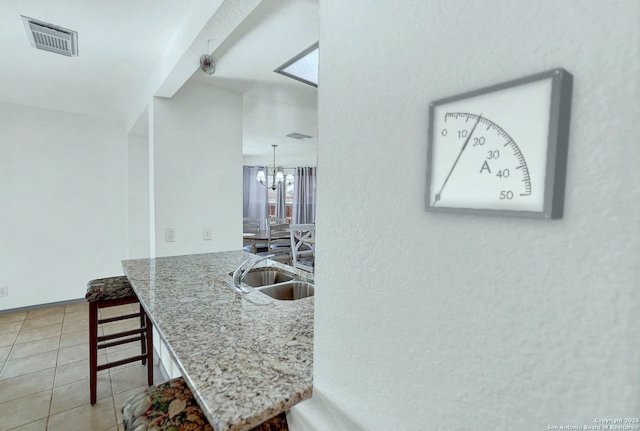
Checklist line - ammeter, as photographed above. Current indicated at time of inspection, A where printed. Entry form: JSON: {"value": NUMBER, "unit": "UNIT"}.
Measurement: {"value": 15, "unit": "A"}
